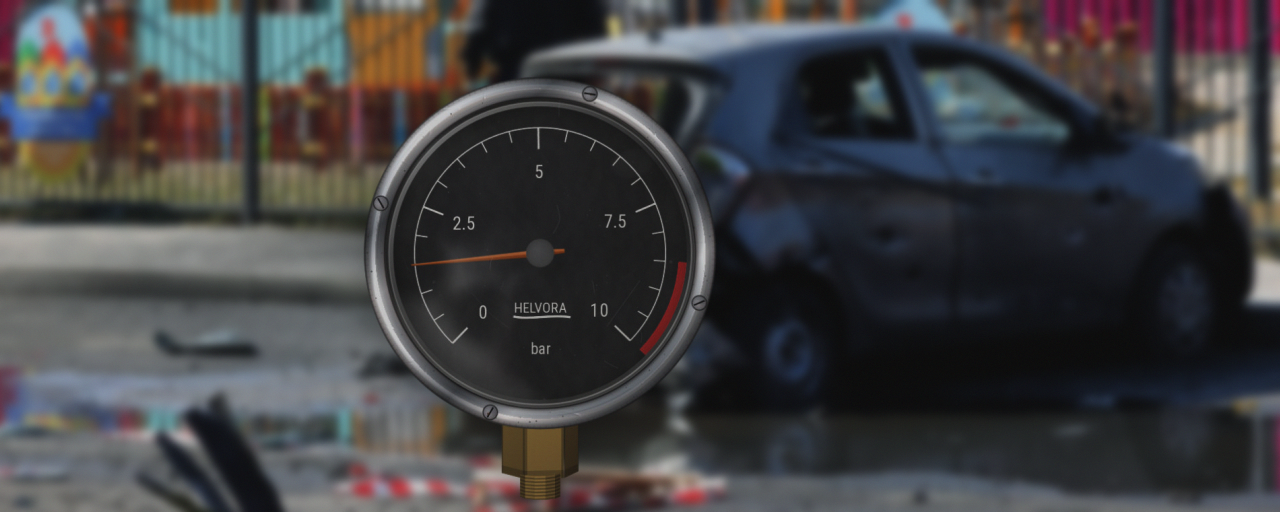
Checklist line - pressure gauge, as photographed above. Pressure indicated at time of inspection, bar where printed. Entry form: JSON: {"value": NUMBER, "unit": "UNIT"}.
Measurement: {"value": 1.5, "unit": "bar"}
